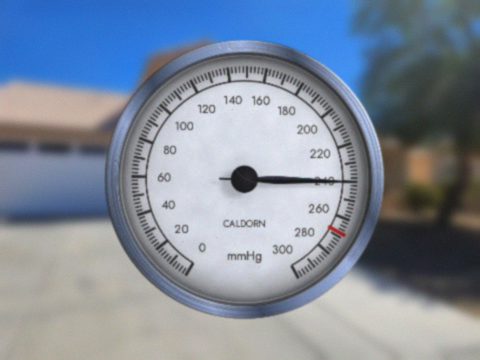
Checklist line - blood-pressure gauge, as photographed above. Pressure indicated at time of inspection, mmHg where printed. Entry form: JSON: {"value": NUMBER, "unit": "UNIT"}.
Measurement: {"value": 240, "unit": "mmHg"}
